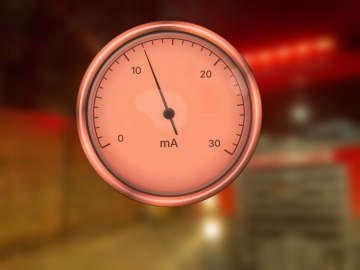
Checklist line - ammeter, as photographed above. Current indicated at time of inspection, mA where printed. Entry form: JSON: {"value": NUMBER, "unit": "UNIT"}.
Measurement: {"value": 12, "unit": "mA"}
